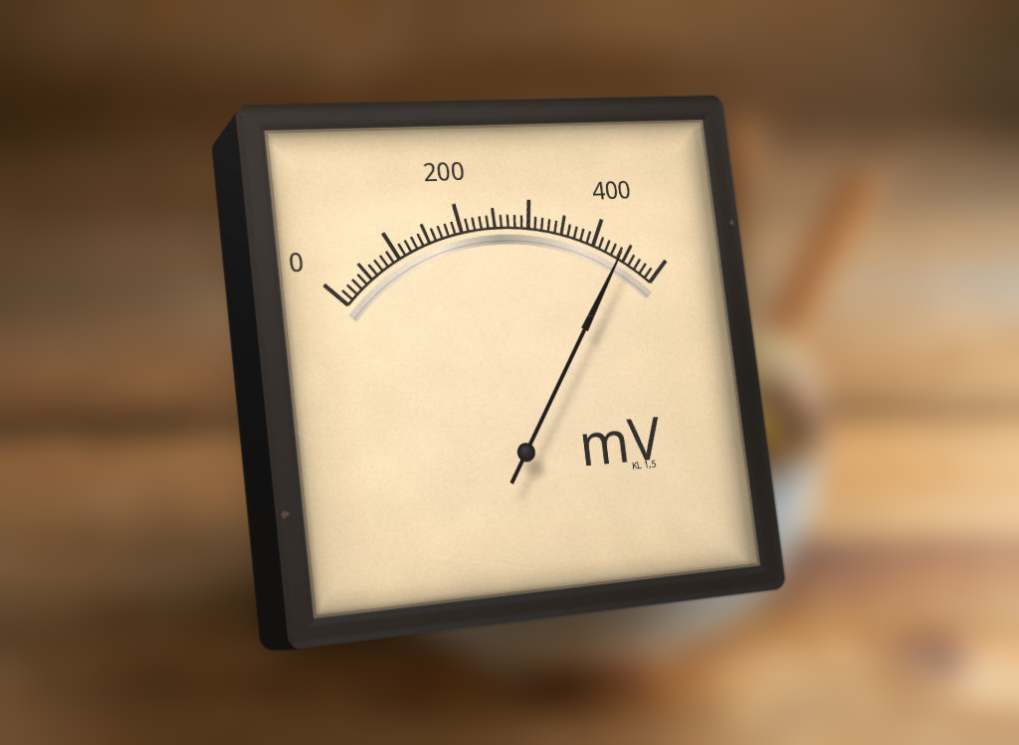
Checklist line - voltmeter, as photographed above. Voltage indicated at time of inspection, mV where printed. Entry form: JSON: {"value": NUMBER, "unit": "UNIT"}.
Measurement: {"value": 440, "unit": "mV"}
